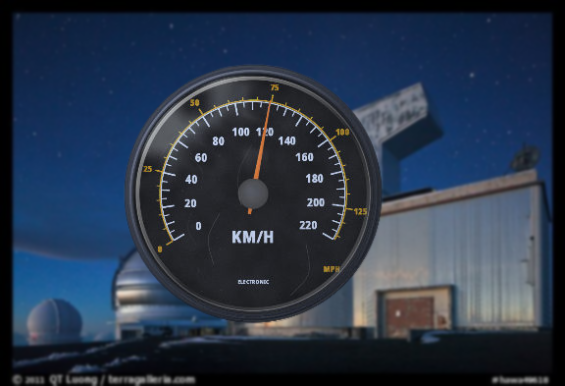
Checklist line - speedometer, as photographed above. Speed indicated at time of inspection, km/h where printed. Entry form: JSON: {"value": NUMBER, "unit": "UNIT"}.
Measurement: {"value": 120, "unit": "km/h"}
